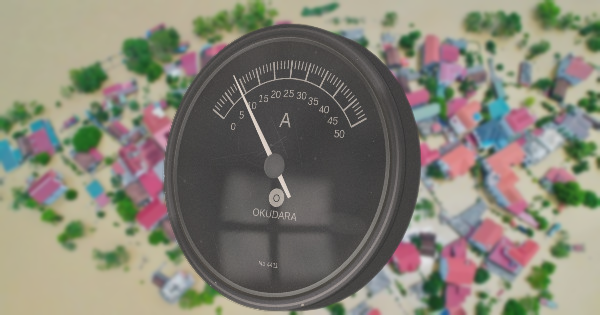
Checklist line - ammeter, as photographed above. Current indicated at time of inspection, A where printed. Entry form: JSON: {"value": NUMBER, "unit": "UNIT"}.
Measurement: {"value": 10, "unit": "A"}
